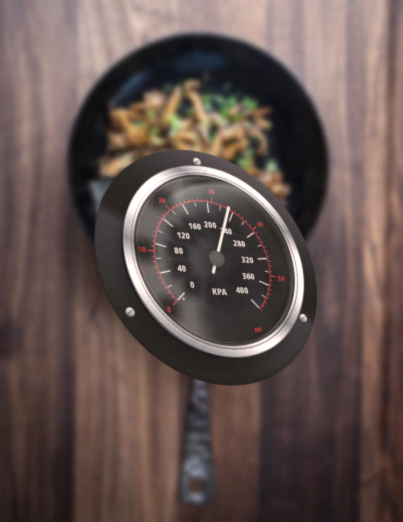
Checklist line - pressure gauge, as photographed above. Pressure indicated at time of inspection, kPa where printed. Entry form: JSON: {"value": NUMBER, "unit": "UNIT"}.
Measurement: {"value": 230, "unit": "kPa"}
